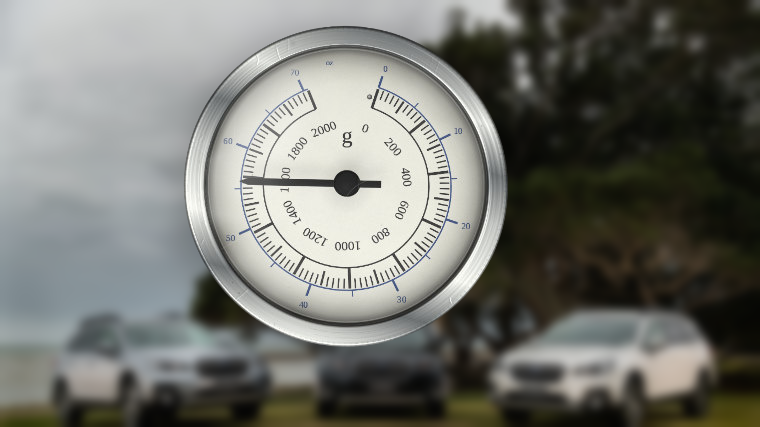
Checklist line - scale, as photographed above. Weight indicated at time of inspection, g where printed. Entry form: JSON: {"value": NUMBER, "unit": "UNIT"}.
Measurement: {"value": 1580, "unit": "g"}
